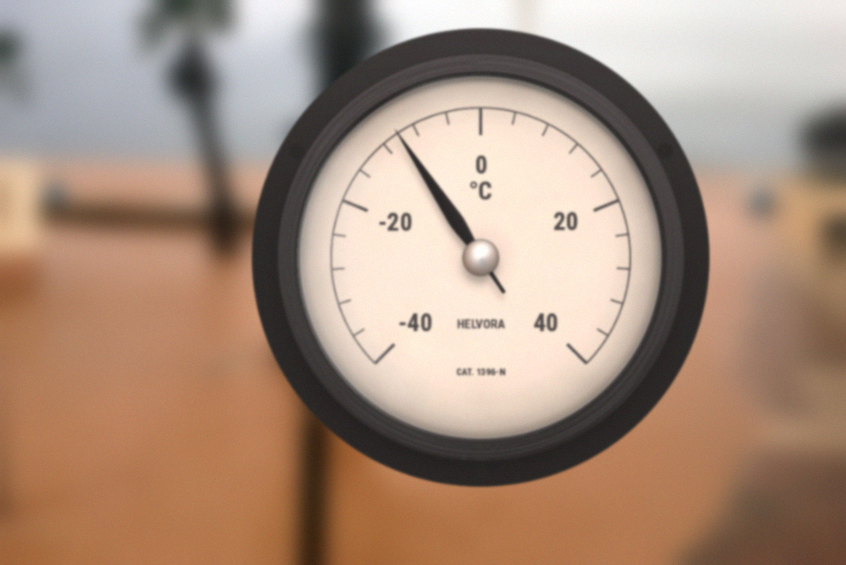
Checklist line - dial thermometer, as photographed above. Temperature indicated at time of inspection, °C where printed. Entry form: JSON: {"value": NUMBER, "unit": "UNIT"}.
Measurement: {"value": -10, "unit": "°C"}
